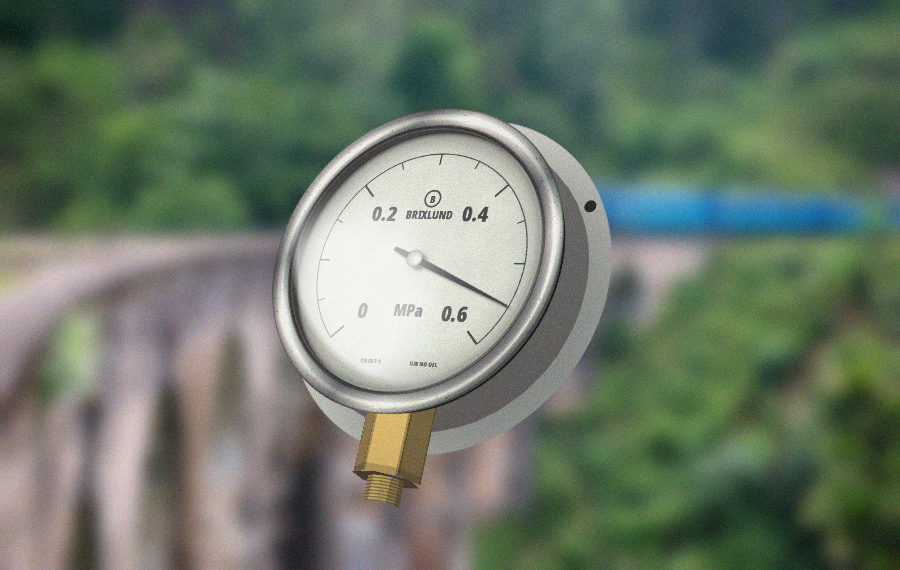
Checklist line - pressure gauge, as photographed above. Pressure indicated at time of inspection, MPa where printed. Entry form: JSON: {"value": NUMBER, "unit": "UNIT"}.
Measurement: {"value": 0.55, "unit": "MPa"}
